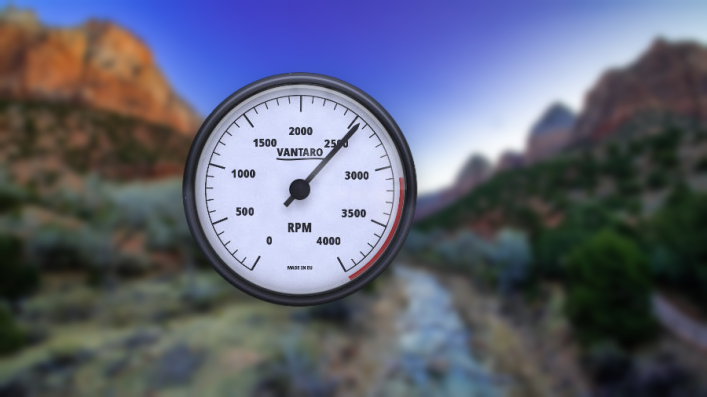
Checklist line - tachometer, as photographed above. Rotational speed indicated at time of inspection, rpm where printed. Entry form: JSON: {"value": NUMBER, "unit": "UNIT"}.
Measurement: {"value": 2550, "unit": "rpm"}
